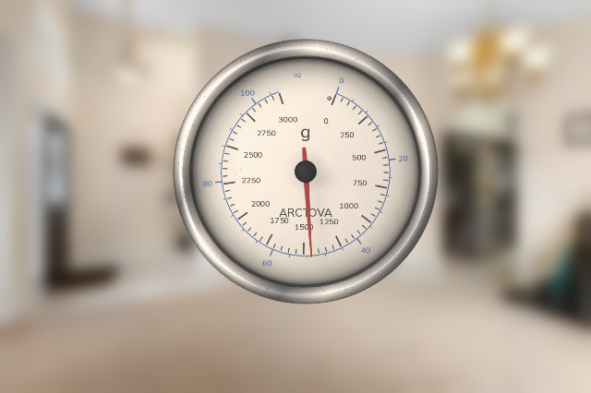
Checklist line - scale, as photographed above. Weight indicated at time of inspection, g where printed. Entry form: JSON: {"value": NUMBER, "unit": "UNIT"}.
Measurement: {"value": 1450, "unit": "g"}
